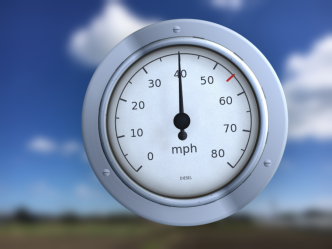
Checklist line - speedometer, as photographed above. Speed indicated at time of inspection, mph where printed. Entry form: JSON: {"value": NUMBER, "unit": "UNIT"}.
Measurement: {"value": 40, "unit": "mph"}
